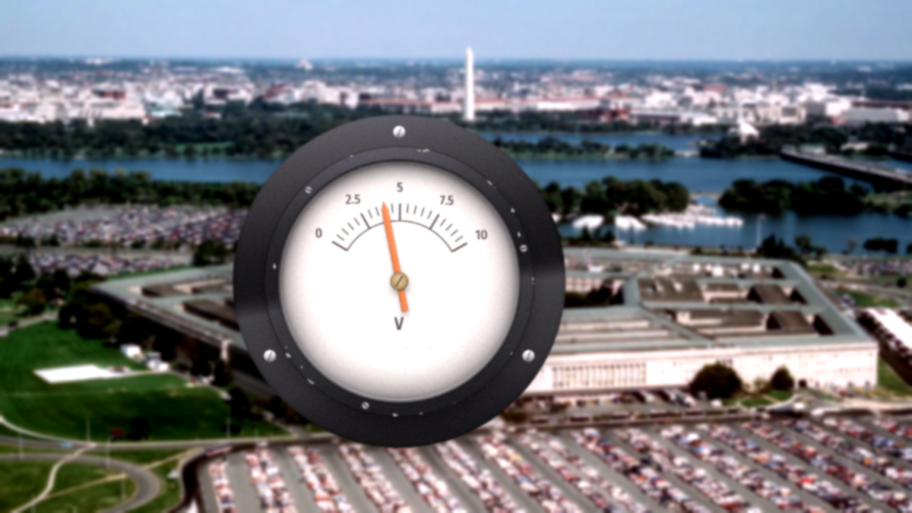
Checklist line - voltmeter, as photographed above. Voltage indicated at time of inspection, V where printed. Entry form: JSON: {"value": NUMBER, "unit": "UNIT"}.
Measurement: {"value": 4, "unit": "V"}
